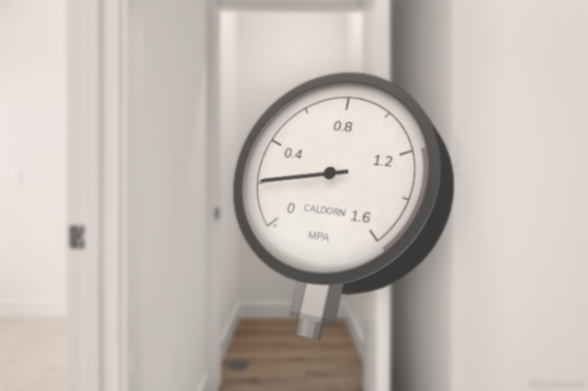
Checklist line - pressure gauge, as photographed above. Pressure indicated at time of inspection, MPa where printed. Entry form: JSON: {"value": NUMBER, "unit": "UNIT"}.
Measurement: {"value": 0.2, "unit": "MPa"}
